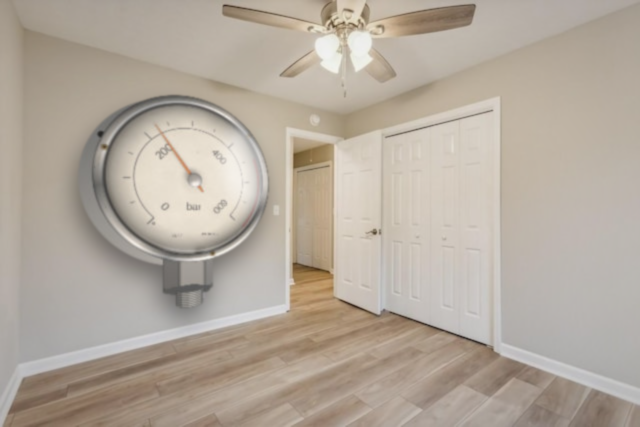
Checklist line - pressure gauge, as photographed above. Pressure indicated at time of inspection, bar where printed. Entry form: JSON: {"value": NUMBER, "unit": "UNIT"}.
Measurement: {"value": 225, "unit": "bar"}
